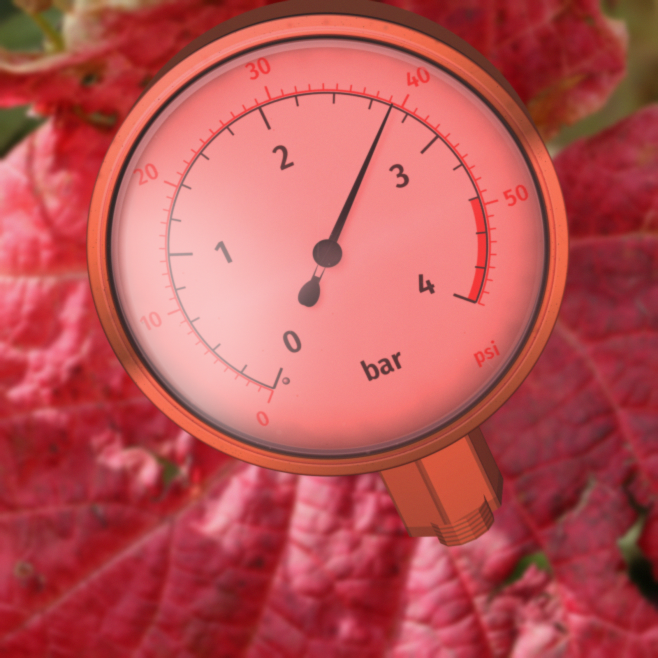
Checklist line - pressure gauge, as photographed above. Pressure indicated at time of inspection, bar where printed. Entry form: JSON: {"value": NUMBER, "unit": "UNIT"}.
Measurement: {"value": 2.7, "unit": "bar"}
